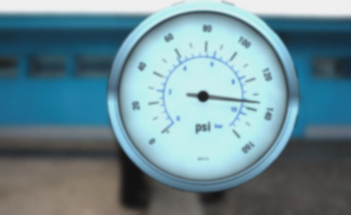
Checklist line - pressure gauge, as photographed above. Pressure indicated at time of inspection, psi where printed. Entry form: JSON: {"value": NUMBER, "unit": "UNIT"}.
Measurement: {"value": 135, "unit": "psi"}
